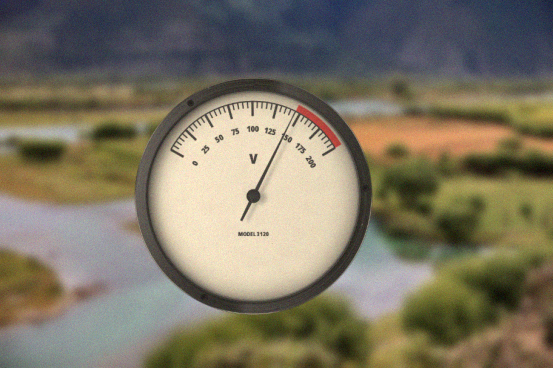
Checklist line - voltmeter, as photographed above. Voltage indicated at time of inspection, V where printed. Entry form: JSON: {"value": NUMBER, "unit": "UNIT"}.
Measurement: {"value": 145, "unit": "V"}
